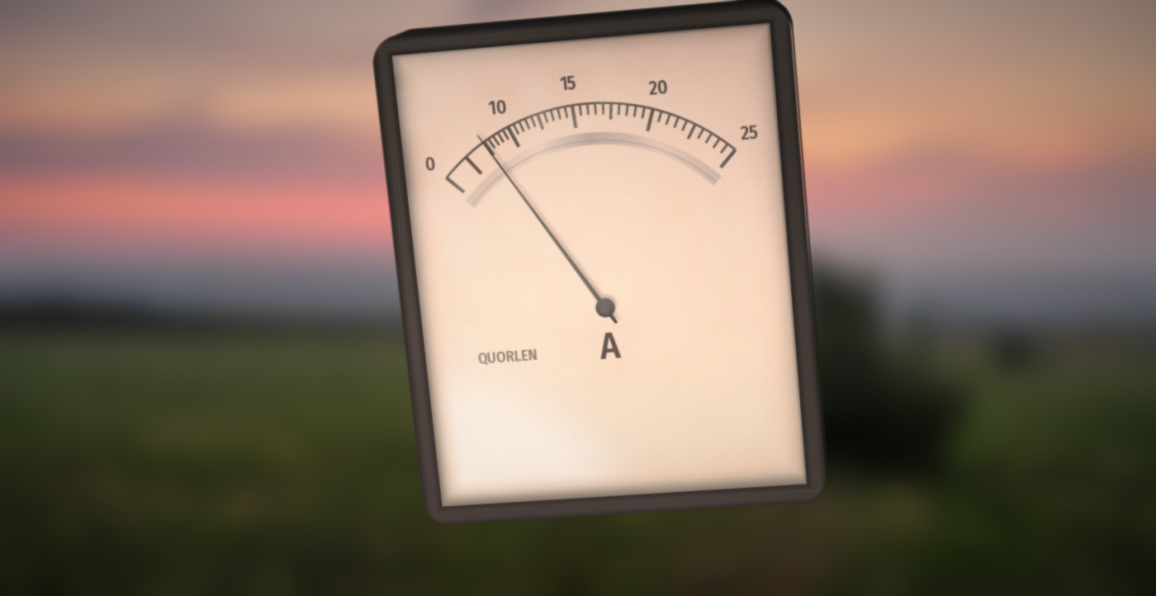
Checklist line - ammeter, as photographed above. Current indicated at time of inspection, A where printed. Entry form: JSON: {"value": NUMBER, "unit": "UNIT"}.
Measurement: {"value": 7.5, "unit": "A"}
